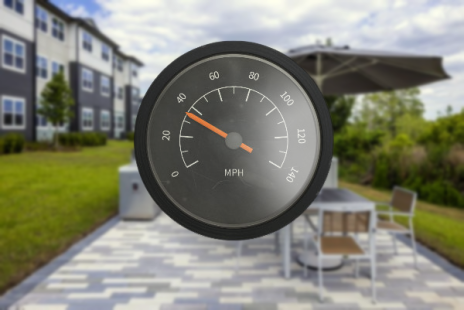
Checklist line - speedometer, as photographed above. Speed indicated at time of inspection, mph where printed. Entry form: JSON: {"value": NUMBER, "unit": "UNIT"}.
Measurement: {"value": 35, "unit": "mph"}
